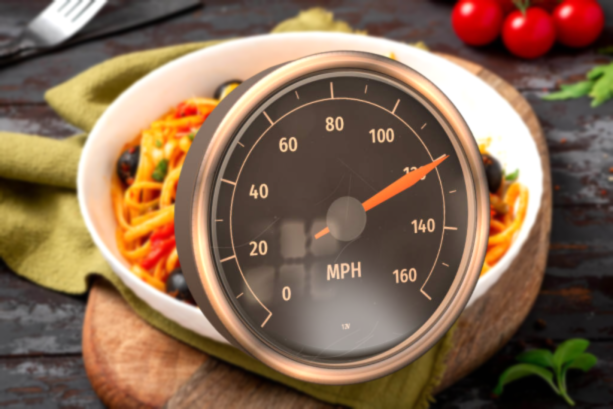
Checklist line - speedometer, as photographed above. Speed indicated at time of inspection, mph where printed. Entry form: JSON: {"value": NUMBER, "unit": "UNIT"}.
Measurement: {"value": 120, "unit": "mph"}
